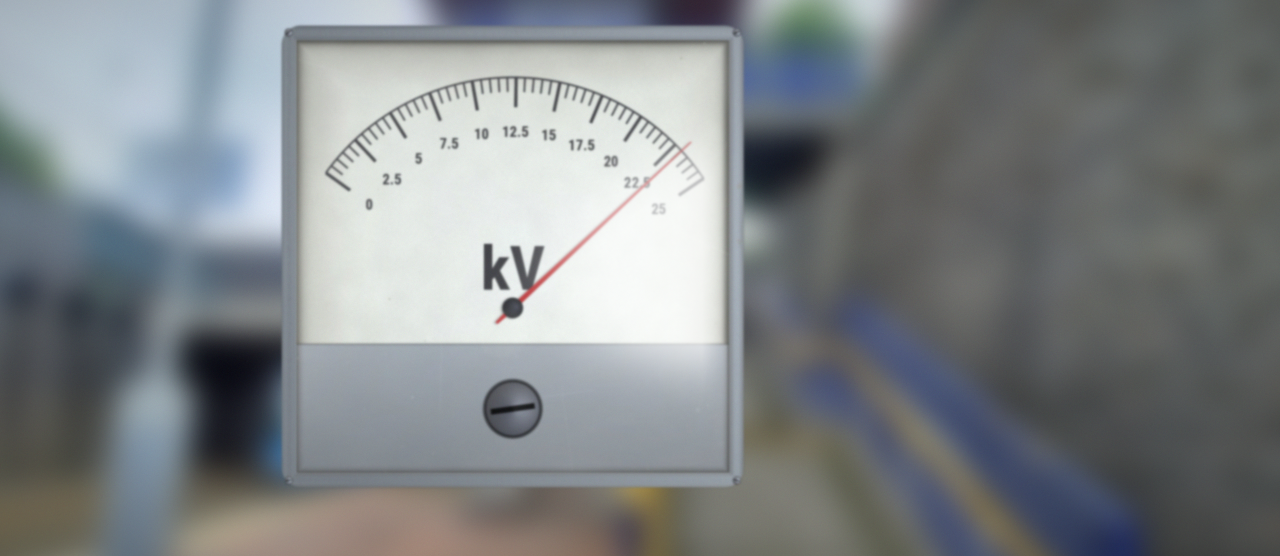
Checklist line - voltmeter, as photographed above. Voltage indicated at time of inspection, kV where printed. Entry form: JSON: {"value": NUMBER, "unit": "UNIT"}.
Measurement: {"value": 23, "unit": "kV"}
